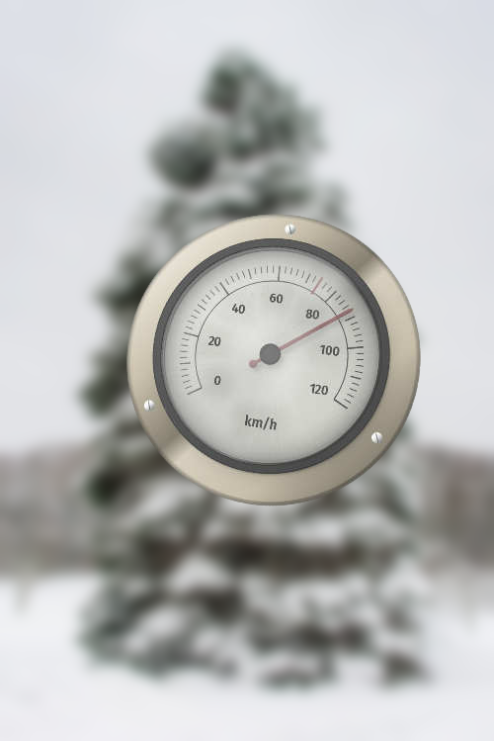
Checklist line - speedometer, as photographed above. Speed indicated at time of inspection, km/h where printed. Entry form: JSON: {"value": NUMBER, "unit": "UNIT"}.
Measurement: {"value": 88, "unit": "km/h"}
